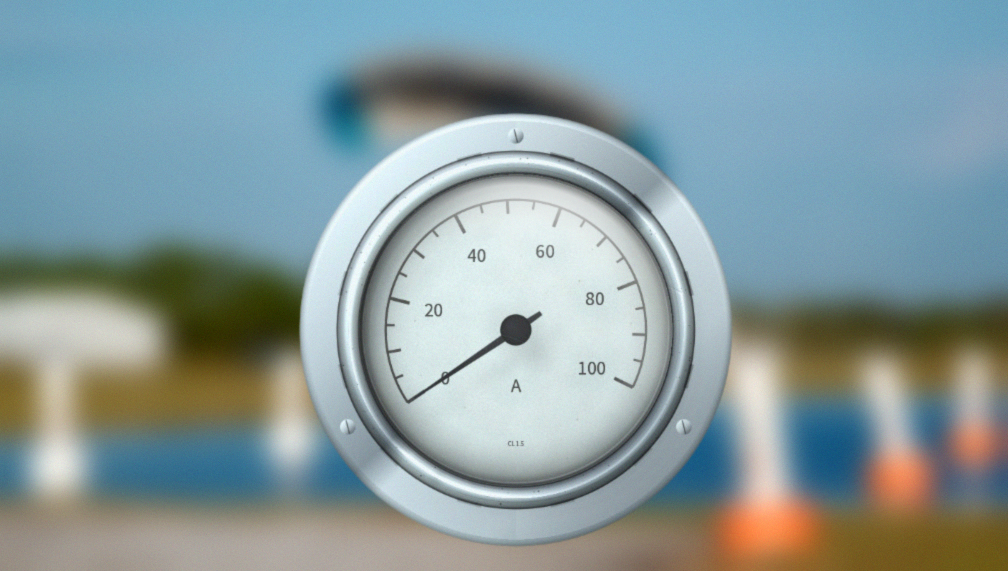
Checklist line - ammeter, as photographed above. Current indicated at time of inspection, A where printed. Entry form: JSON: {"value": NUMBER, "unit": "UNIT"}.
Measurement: {"value": 0, "unit": "A"}
